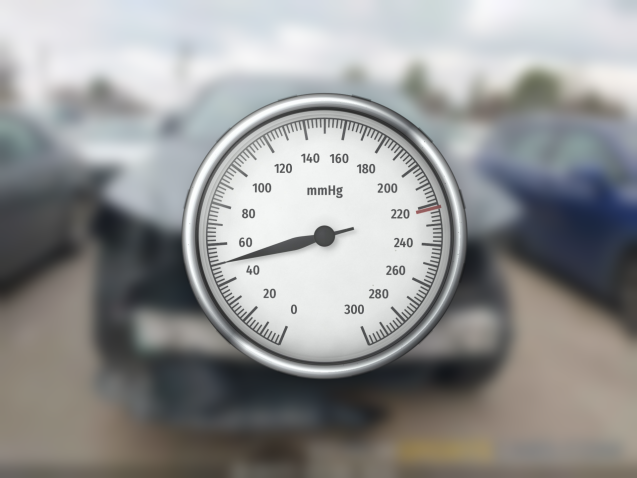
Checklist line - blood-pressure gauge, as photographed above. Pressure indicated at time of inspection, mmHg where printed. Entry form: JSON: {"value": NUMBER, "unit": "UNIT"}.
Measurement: {"value": 50, "unit": "mmHg"}
